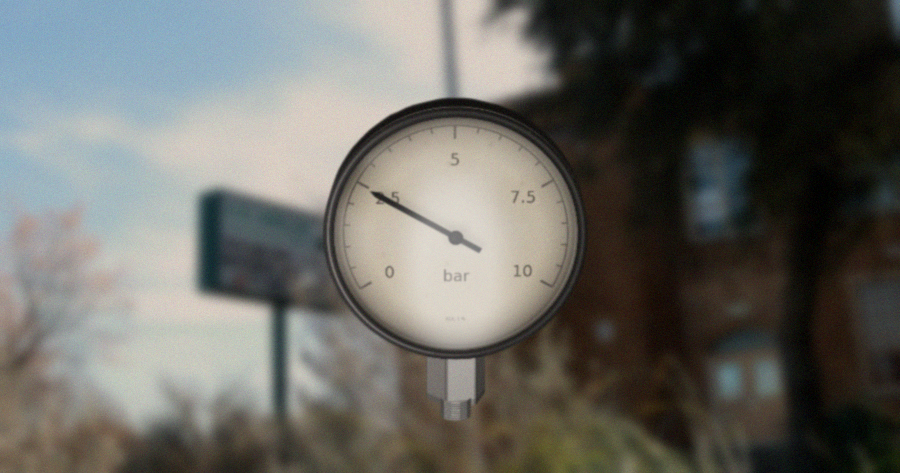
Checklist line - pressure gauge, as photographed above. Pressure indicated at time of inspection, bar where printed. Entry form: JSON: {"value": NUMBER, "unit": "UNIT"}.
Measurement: {"value": 2.5, "unit": "bar"}
